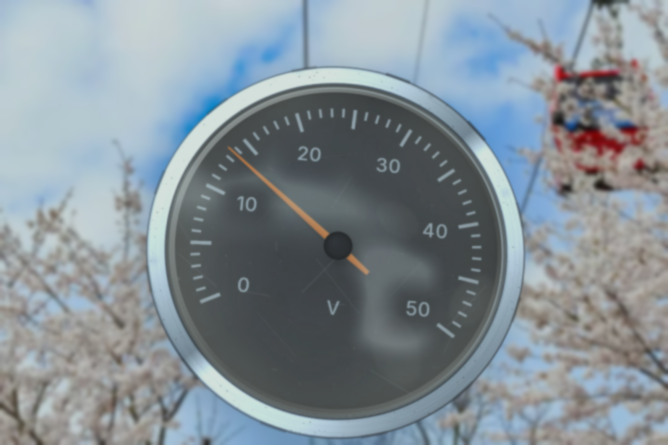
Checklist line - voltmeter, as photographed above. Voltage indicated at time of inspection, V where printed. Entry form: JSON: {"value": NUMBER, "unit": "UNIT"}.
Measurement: {"value": 13.5, "unit": "V"}
